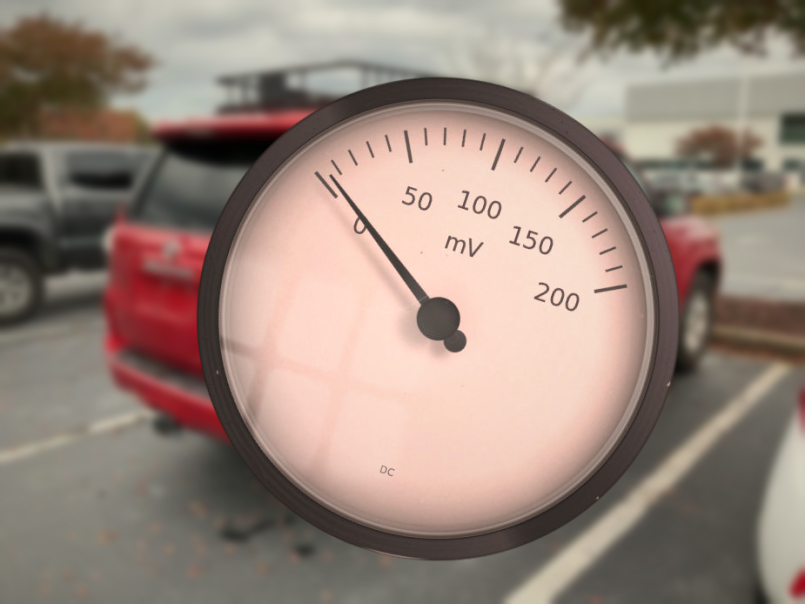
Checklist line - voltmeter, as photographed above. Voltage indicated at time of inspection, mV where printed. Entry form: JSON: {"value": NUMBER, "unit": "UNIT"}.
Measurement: {"value": 5, "unit": "mV"}
